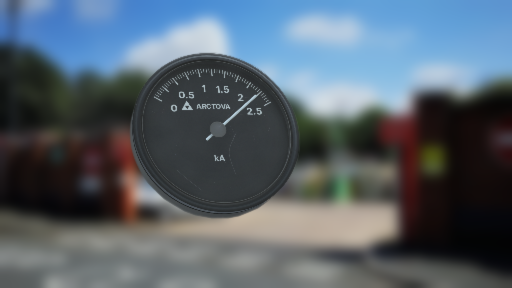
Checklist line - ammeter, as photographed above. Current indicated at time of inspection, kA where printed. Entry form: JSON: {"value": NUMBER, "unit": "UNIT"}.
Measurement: {"value": 2.25, "unit": "kA"}
